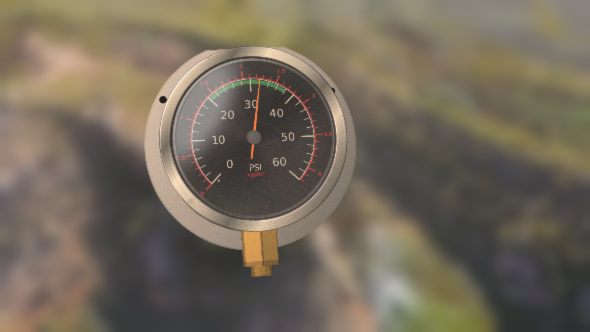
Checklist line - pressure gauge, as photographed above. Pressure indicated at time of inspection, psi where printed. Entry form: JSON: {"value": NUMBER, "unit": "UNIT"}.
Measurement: {"value": 32, "unit": "psi"}
